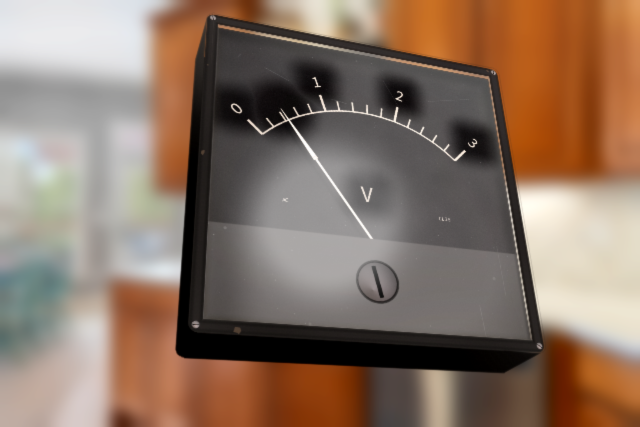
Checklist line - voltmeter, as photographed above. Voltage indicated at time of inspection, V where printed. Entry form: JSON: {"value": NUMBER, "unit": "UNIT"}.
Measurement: {"value": 0.4, "unit": "V"}
